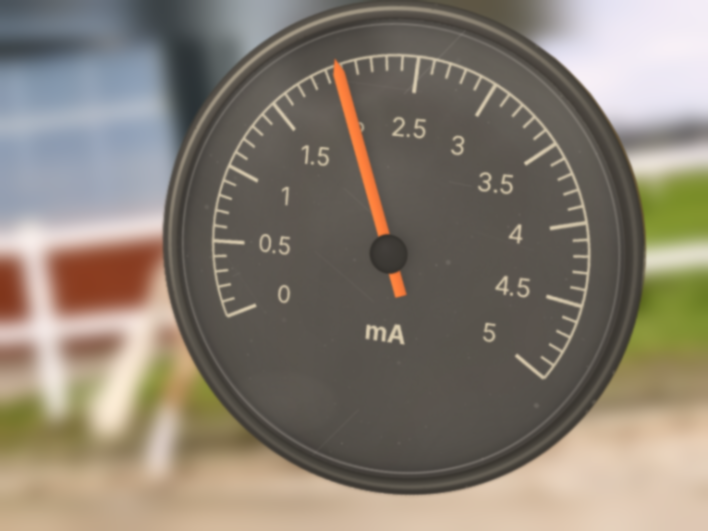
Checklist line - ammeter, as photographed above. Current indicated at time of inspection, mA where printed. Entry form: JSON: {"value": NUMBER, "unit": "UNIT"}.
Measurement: {"value": 2, "unit": "mA"}
